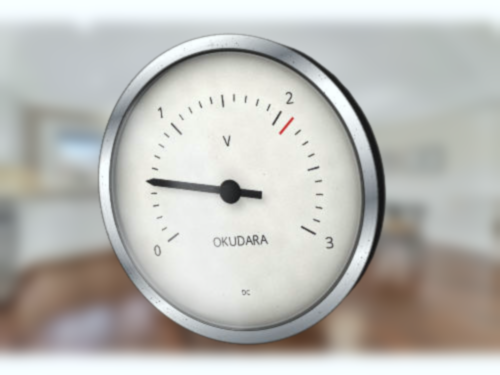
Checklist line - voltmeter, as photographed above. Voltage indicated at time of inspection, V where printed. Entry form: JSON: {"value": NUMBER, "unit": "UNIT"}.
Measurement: {"value": 0.5, "unit": "V"}
